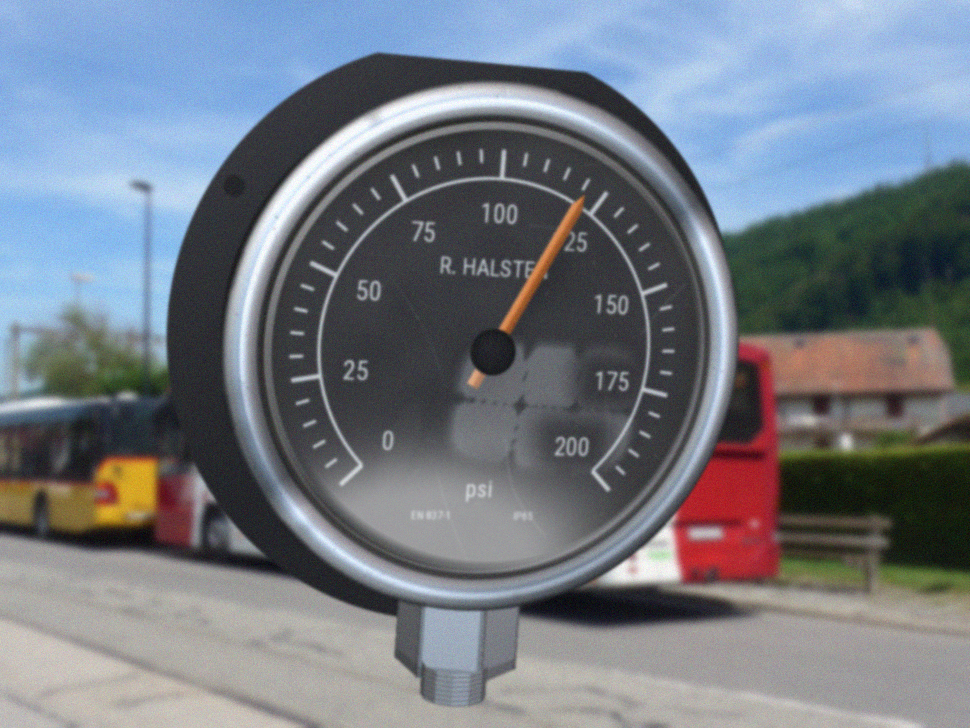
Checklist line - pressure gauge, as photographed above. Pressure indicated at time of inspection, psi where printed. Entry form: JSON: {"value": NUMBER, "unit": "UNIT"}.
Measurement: {"value": 120, "unit": "psi"}
